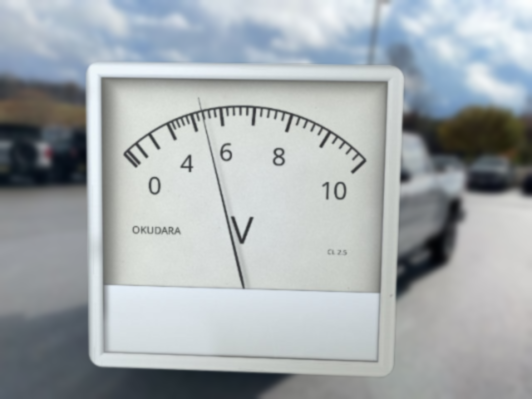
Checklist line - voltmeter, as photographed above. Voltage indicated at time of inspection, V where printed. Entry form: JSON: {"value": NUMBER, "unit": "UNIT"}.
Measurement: {"value": 5.4, "unit": "V"}
